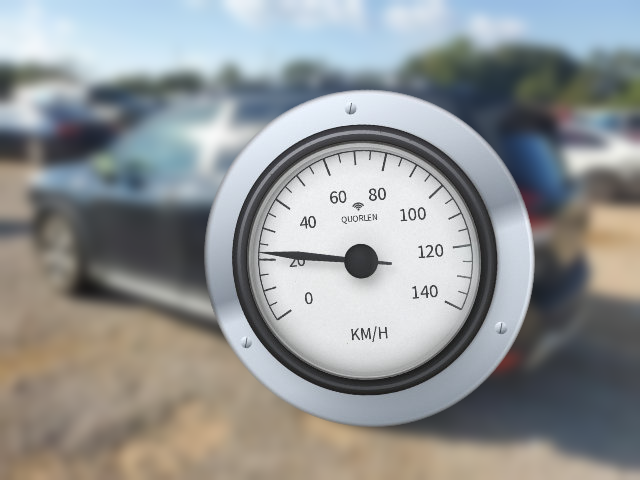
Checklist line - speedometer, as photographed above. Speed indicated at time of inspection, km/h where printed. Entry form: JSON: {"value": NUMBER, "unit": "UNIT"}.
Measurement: {"value": 22.5, "unit": "km/h"}
